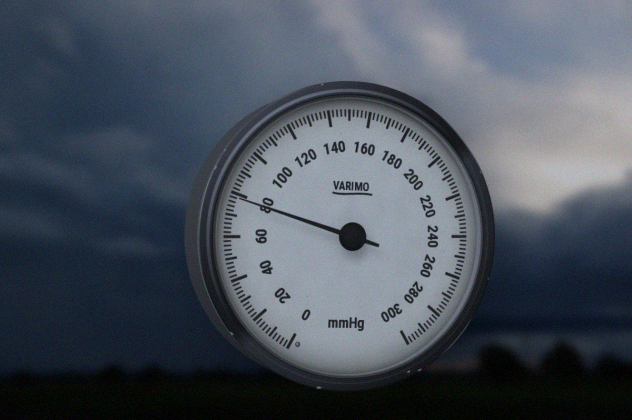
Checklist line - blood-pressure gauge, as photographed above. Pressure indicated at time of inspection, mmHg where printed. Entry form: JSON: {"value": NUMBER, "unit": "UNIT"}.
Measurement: {"value": 78, "unit": "mmHg"}
